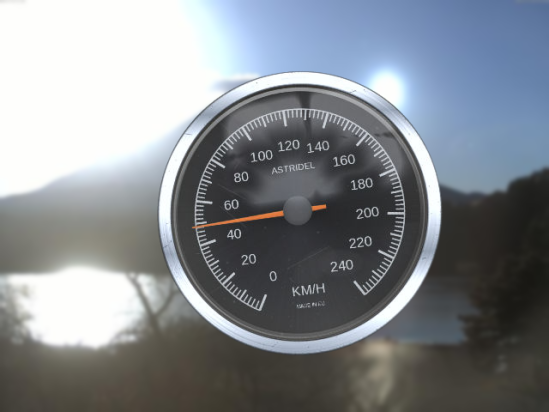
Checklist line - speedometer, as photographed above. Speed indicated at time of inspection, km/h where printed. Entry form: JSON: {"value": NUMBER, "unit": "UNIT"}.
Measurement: {"value": 48, "unit": "km/h"}
